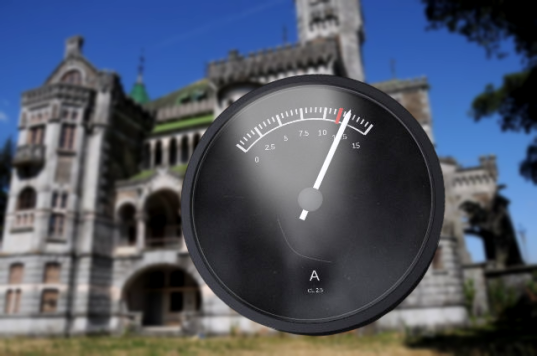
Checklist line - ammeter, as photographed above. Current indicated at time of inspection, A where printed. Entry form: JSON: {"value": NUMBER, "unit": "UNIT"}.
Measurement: {"value": 12.5, "unit": "A"}
